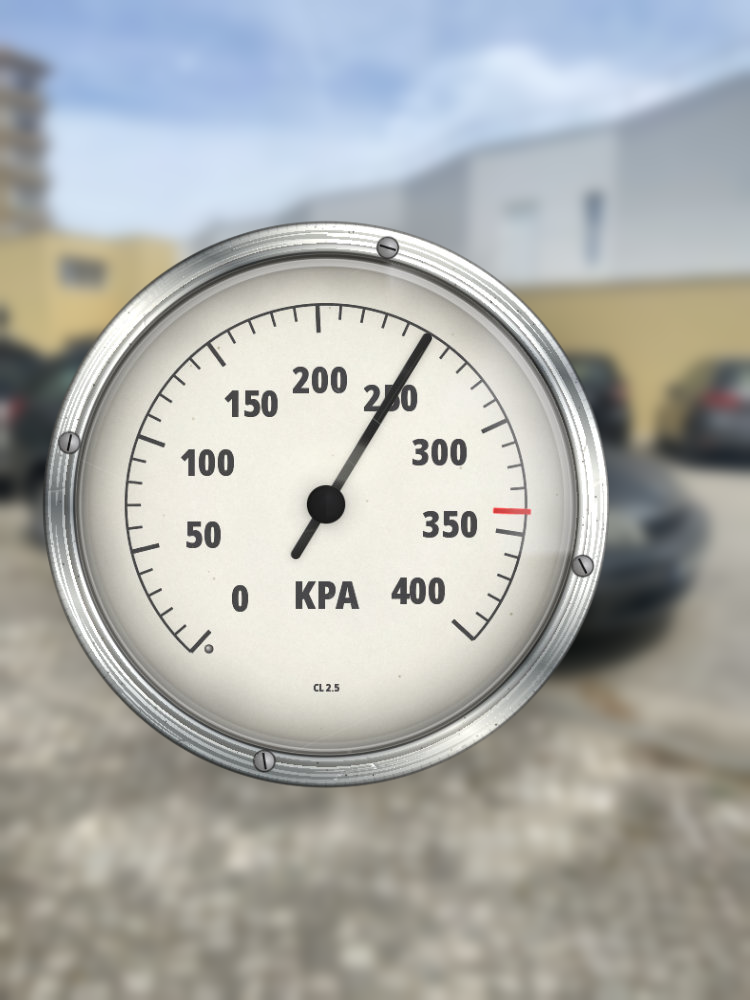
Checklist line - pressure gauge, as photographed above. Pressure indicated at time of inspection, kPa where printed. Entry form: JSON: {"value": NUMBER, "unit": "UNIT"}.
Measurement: {"value": 250, "unit": "kPa"}
